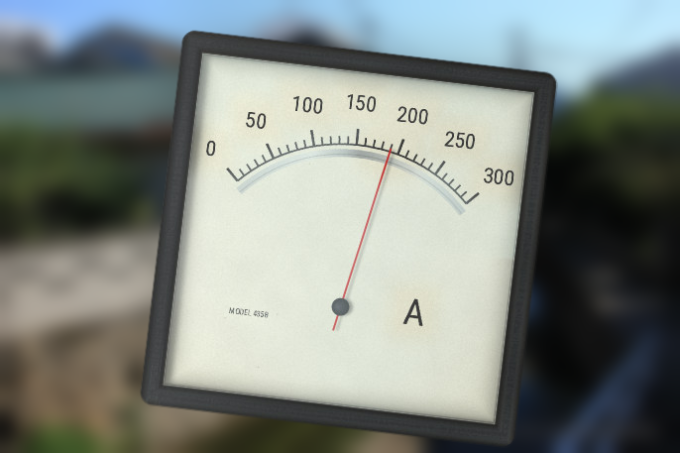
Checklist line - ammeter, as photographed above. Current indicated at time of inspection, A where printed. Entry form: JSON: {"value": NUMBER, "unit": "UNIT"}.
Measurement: {"value": 190, "unit": "A"}
